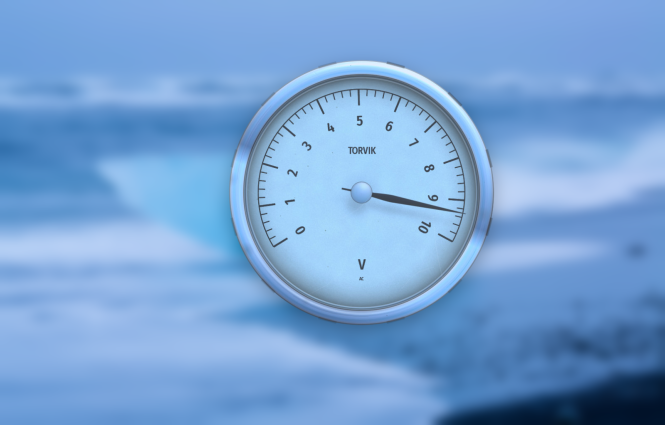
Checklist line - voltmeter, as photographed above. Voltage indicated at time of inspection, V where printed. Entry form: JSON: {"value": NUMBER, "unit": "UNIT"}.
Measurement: {"value": 9.3, "unit": "V"}
